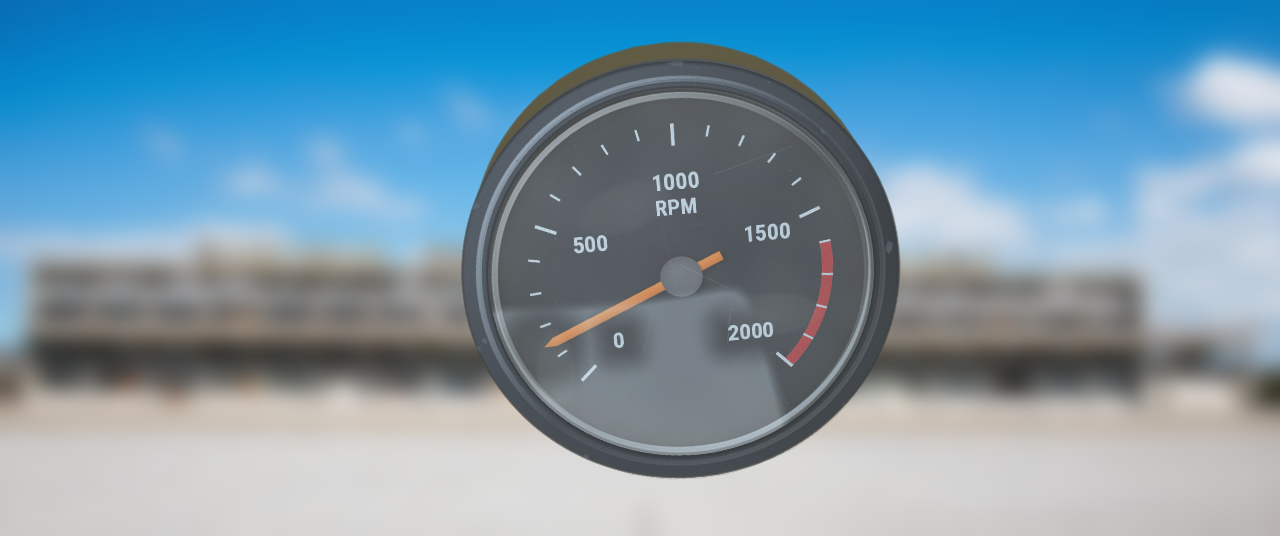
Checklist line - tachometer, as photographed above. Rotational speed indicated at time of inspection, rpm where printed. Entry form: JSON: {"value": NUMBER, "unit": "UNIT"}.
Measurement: {"value": 150, "unit": "rpm"}
